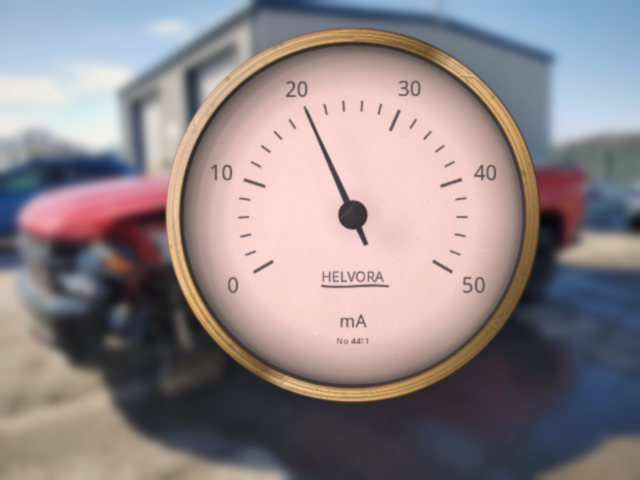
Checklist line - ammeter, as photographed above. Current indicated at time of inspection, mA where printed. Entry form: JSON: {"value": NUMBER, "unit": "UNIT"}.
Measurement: {"value": 20, "unit": "mA"}
